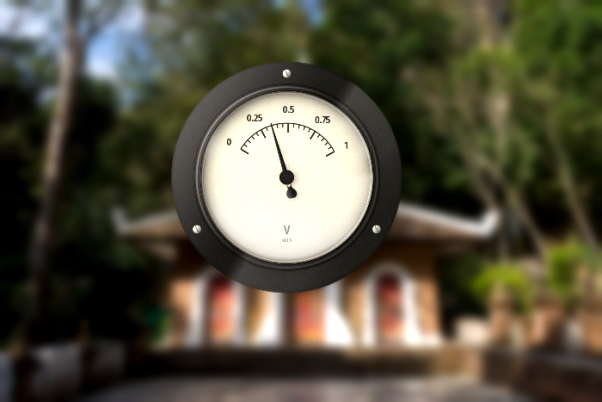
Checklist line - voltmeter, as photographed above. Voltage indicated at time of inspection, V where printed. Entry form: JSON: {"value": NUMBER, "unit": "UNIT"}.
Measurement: {"value": 0.35, "unit": "V"}
